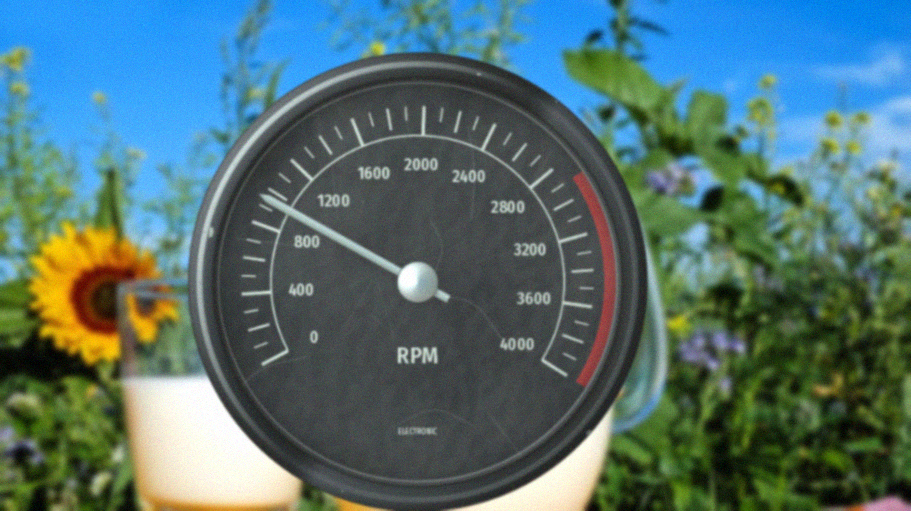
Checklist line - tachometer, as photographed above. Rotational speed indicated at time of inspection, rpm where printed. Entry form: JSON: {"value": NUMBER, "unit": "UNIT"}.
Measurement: {"value": 950, "unit": "rpm"}
